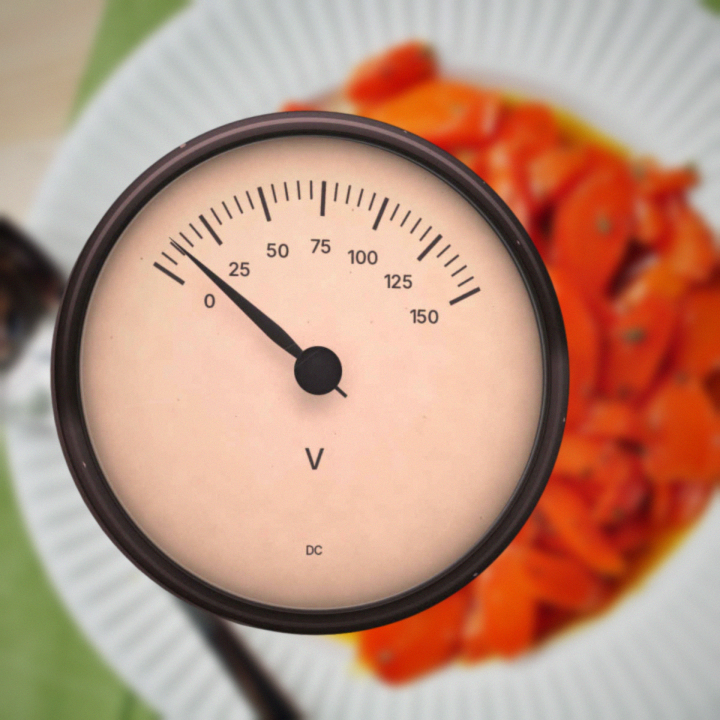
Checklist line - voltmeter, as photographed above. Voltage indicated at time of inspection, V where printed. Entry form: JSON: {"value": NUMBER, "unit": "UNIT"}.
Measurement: {"value": 10, "unit": "V"}
